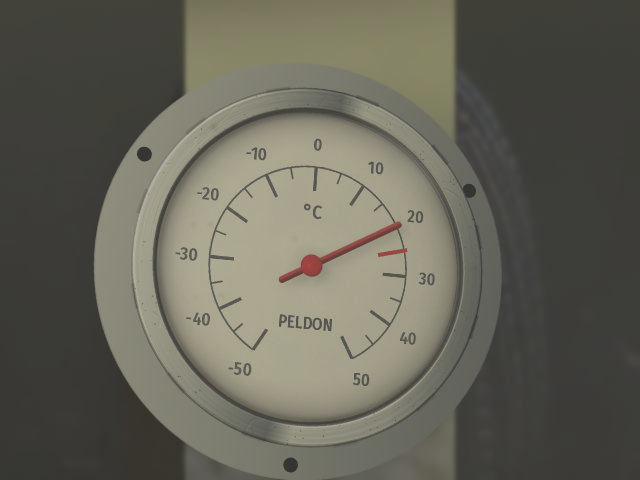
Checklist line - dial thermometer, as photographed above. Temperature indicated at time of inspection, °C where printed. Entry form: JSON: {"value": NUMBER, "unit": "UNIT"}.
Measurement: {"value": 20, "unit": "°C"}
